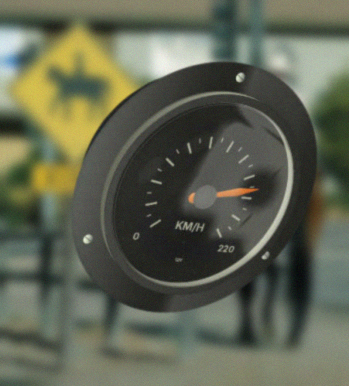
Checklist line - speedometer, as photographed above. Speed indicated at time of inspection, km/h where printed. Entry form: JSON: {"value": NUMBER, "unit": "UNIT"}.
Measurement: {"value": 170, "unit": "km/h"}
